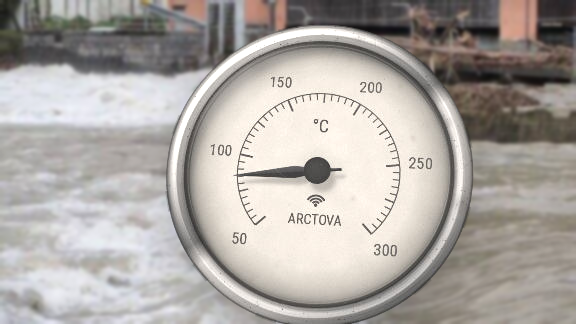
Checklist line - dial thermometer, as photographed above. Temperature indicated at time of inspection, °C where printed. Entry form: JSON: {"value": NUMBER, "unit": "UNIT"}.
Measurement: {"value": 85, "unit": "°C"}
